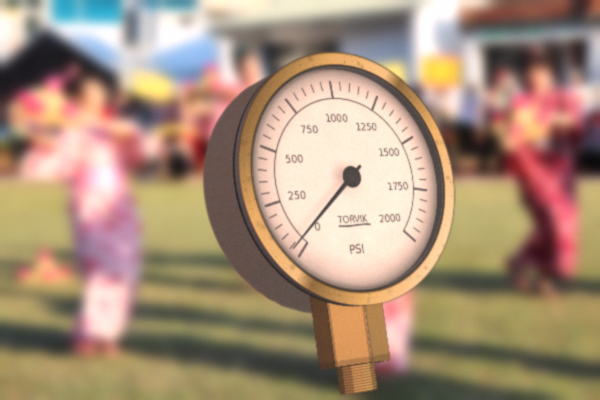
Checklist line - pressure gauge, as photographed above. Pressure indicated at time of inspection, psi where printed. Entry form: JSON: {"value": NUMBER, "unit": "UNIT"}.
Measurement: {"value": 50, "unit": "psi"}
